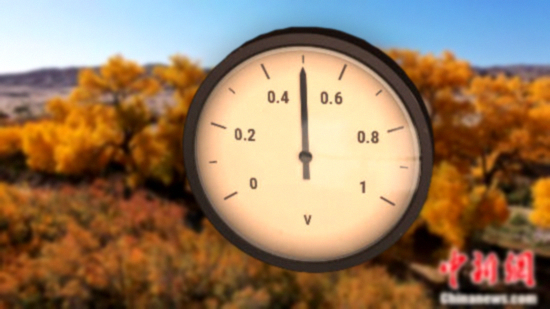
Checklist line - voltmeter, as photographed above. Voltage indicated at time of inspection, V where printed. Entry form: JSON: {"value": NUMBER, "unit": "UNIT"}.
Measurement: {"value": 0.5, "unit": "V"}
